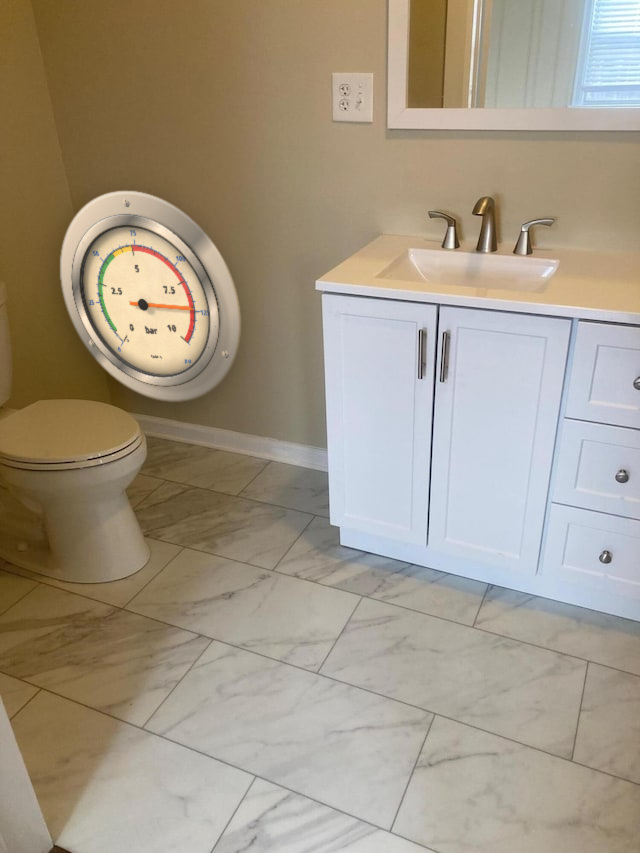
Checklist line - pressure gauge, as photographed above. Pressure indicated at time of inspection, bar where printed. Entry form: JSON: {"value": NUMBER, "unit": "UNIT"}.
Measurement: {"value": 8.5, "unit": "bar"}
